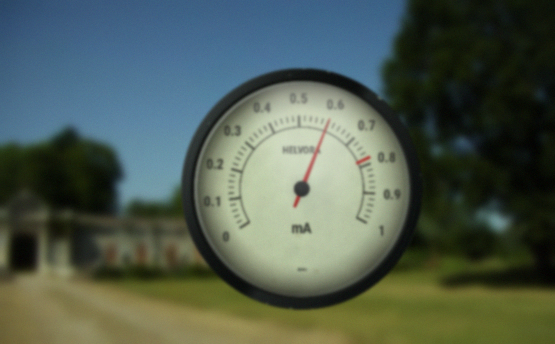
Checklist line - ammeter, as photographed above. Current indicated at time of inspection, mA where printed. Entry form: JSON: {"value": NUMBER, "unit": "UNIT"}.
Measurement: {"value": 0.6, "unit": "mA"}
